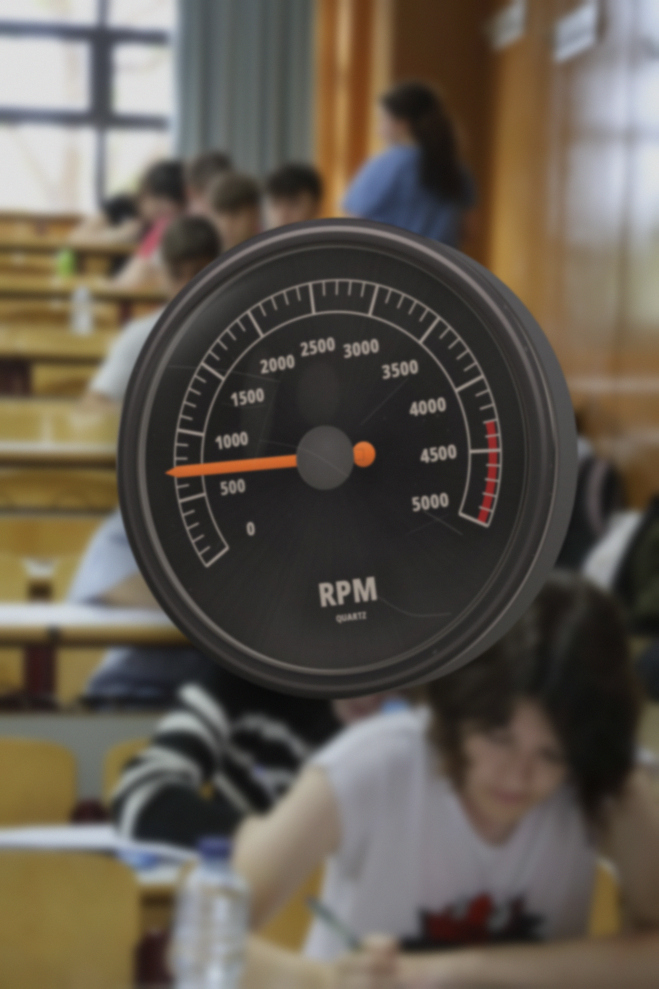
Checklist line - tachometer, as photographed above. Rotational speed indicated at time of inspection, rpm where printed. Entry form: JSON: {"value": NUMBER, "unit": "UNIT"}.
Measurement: {"value": 700, "unit": "rpm"}
